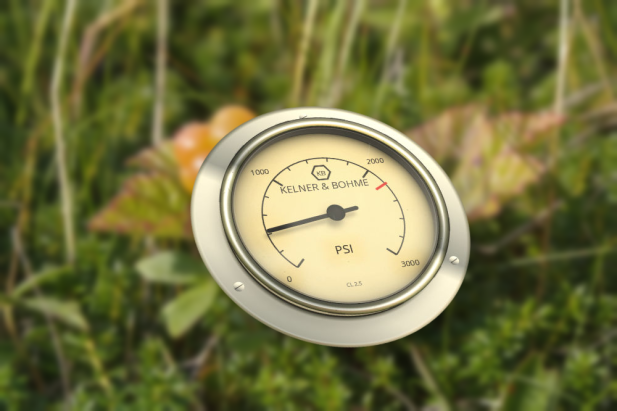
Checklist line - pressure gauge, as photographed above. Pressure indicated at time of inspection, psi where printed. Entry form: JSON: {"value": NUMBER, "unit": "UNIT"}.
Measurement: {"value": 400, "unit": "psi"}
